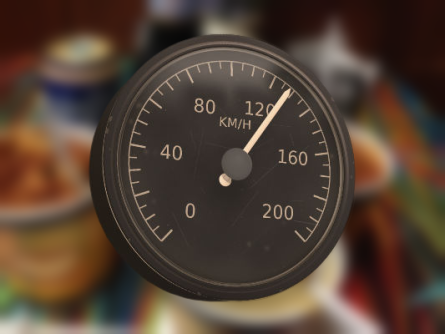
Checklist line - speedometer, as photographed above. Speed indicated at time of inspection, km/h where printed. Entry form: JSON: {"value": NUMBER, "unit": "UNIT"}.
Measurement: {"value": 127.5, "unit": "km/h"}
